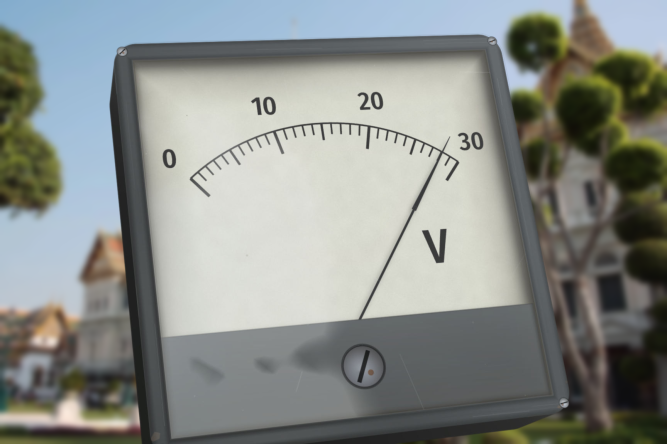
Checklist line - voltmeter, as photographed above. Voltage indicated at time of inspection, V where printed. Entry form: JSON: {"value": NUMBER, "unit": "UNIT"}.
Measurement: {"value": 28, "unit": "V"}
